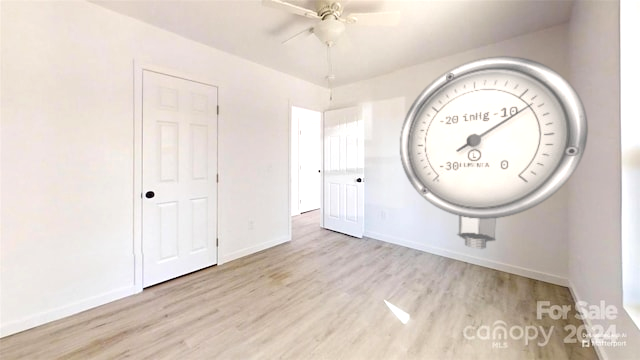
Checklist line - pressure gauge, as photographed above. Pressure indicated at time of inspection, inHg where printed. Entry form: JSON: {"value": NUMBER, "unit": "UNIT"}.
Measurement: {"value": -8.5, "unit": "inHg"}
